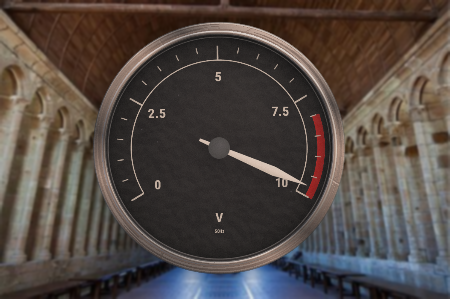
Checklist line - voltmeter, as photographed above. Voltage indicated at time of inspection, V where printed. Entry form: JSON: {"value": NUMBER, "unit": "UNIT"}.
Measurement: {"value": 9.75, "unit": "V"}
